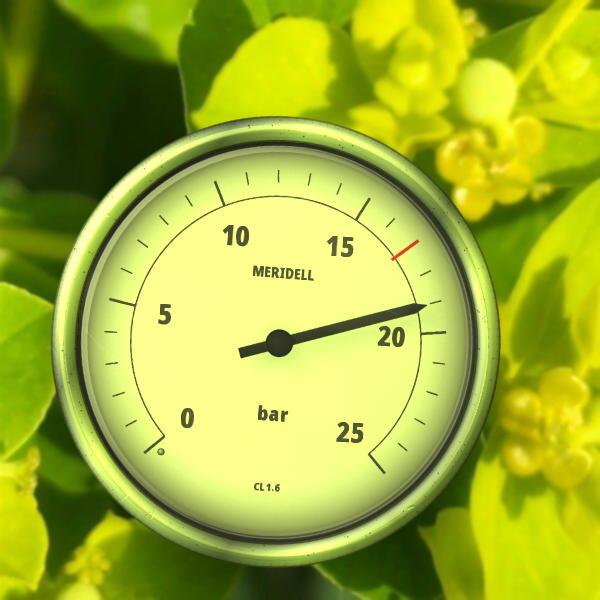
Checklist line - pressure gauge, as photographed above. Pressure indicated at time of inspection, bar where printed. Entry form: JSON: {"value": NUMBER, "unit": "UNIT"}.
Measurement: {"value": 19, "unit": "bar"}
